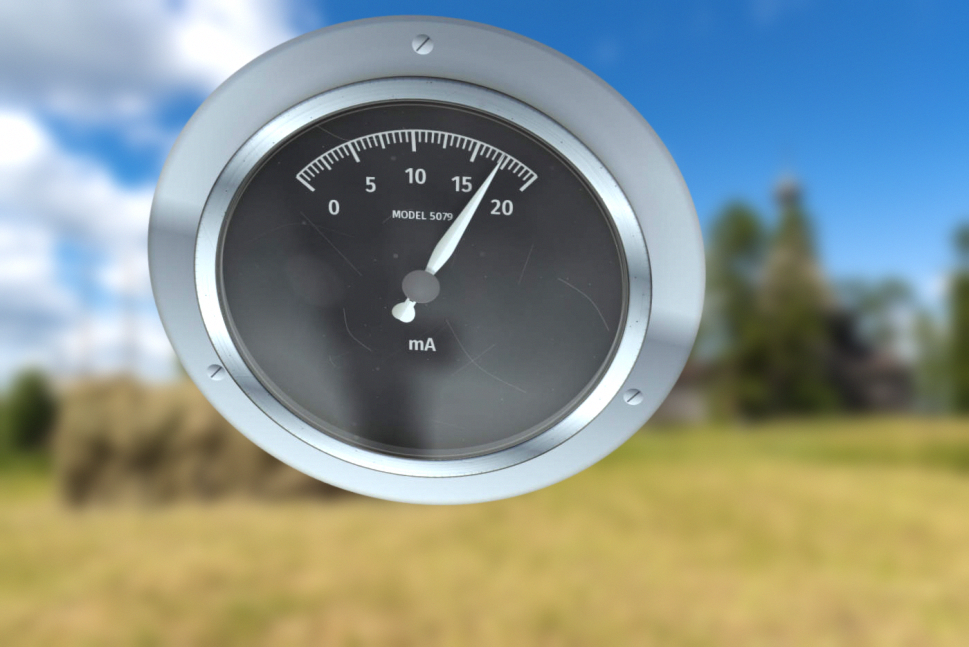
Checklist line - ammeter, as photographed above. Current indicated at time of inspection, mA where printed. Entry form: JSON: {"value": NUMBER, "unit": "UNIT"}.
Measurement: {"value": 17, "unit": "mA"}
